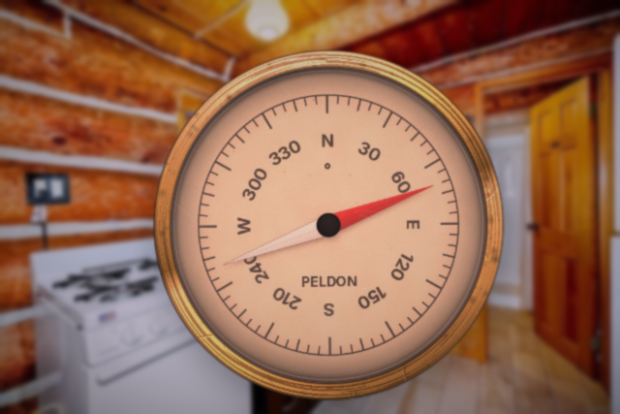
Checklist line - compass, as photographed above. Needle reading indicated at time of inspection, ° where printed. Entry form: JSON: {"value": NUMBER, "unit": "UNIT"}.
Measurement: {"value": 70, "unit": "°"}
